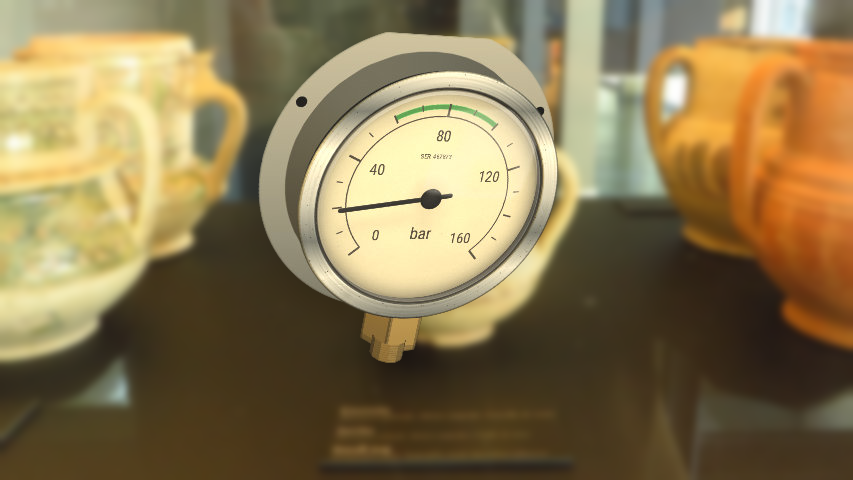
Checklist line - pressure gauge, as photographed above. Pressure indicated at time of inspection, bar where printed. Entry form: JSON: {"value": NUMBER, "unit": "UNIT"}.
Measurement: {"value": 20, "unit": "bar"}
